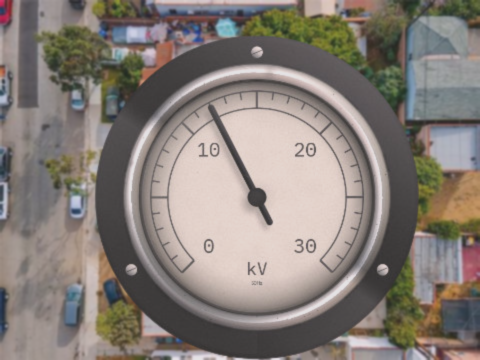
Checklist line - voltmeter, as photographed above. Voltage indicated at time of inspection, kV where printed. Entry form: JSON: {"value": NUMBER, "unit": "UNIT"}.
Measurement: {"value": 12, "unit": "kV"}
